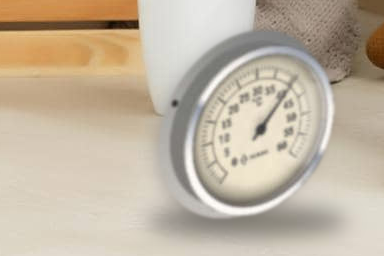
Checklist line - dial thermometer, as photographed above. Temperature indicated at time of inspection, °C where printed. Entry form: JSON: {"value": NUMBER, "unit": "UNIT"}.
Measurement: {"value": 40, "unit": "°C"}
